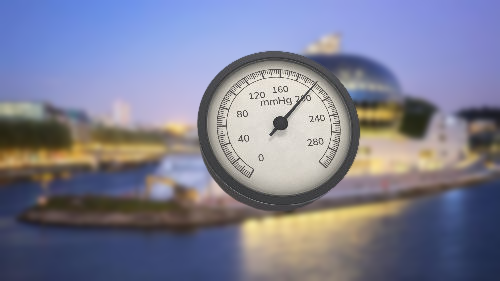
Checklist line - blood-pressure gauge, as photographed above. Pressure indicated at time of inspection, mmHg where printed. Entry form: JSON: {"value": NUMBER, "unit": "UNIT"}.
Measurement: {"value": 200, "unit": "mmHg"}
